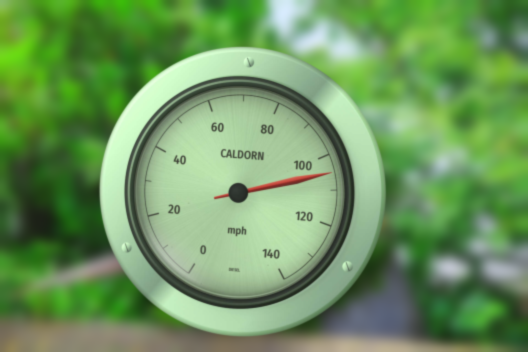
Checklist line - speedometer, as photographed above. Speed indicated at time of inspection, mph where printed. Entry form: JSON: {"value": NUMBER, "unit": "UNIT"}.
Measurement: {"value": 105, "unit": "mph"}
